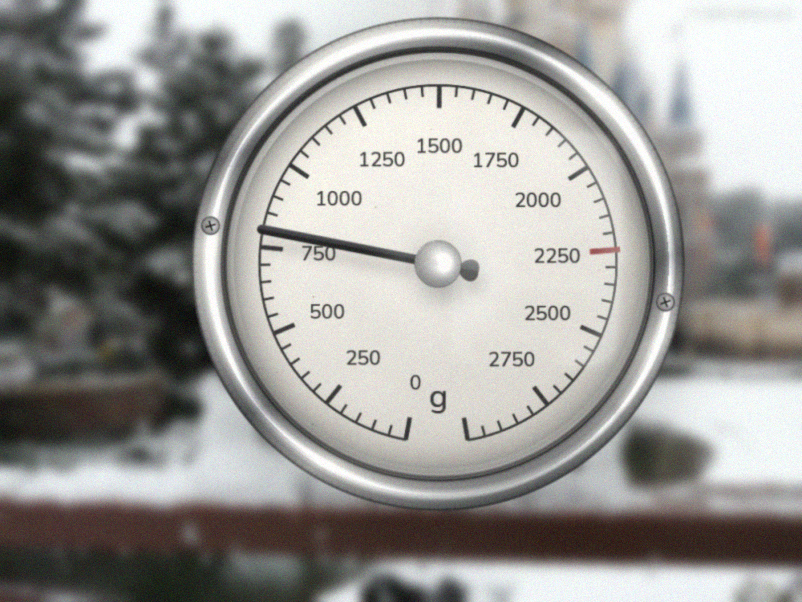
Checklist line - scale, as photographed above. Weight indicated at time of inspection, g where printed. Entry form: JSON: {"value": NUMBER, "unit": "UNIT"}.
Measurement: {"value": 800, "unit": "g"}
